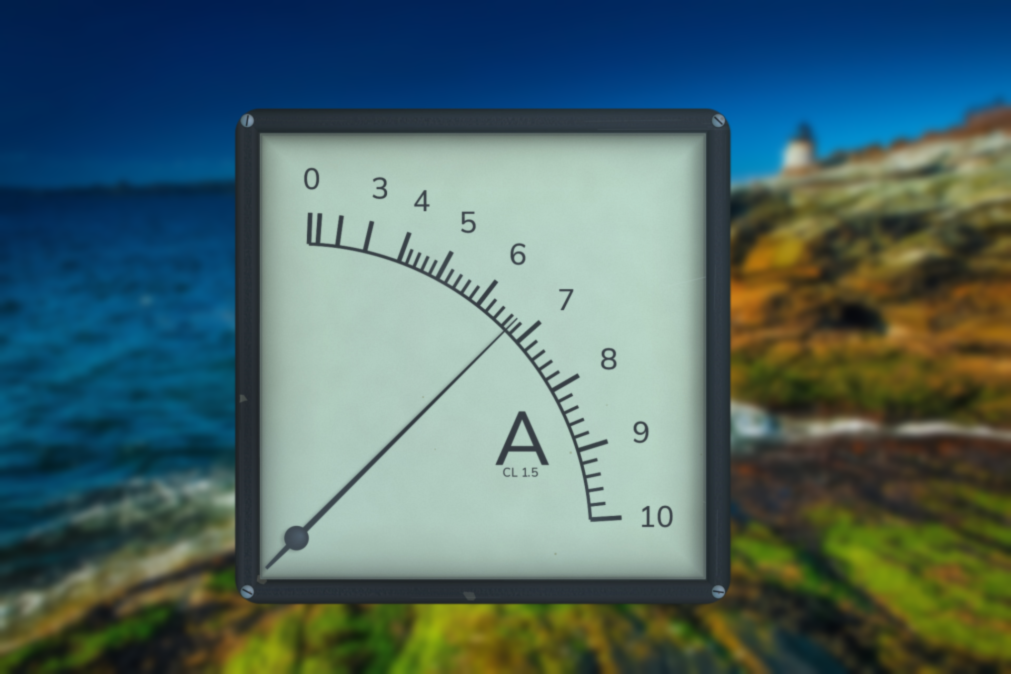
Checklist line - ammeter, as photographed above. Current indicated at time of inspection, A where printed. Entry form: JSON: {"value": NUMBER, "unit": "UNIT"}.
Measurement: {"value": 6.7, "unit": "A"}
